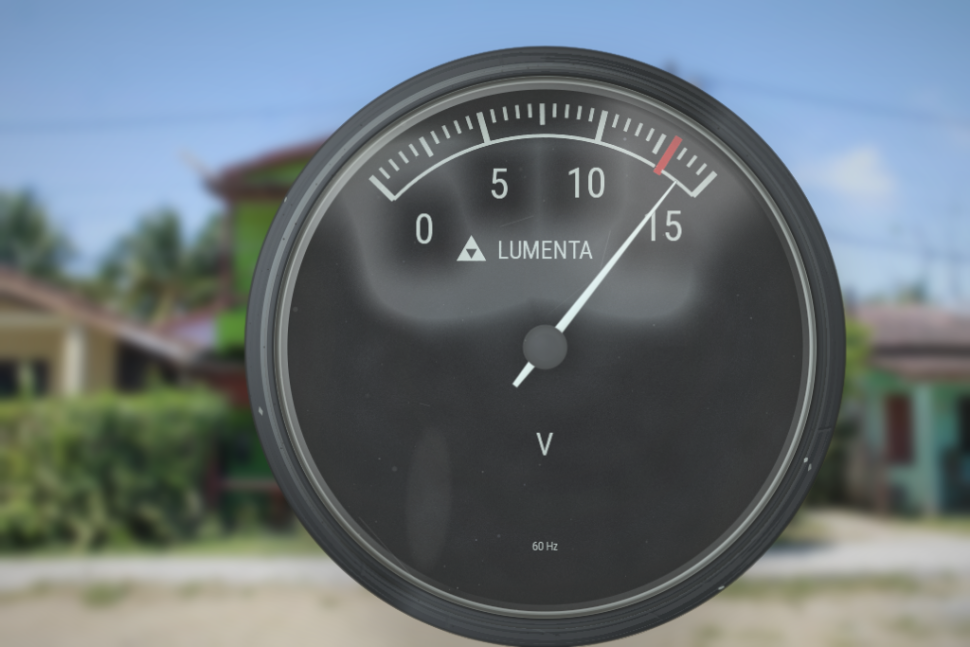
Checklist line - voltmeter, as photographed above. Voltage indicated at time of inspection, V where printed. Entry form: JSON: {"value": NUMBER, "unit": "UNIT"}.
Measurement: {"value": 14, "unit": "V"}
